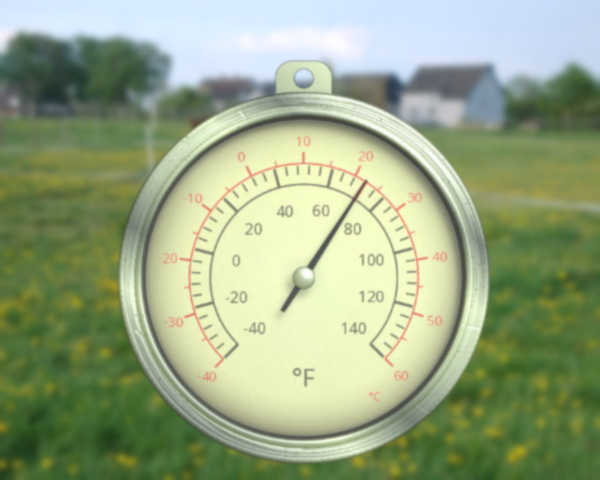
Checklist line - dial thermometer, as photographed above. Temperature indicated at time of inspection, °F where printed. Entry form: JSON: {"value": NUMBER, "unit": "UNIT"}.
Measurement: {"value": 72, "unit": "°F"}
